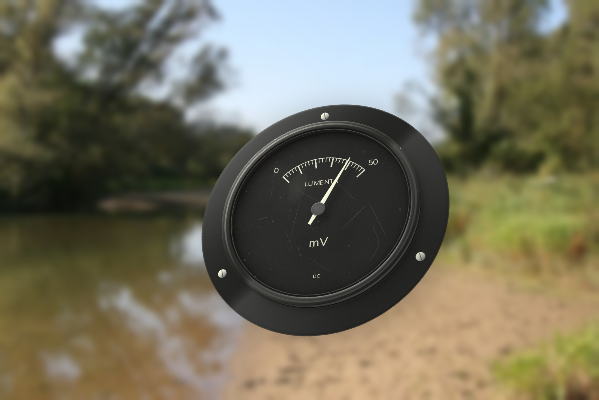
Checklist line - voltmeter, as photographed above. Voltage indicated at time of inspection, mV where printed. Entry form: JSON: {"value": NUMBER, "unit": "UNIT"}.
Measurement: {"value": 40, "unit": "mV"}
